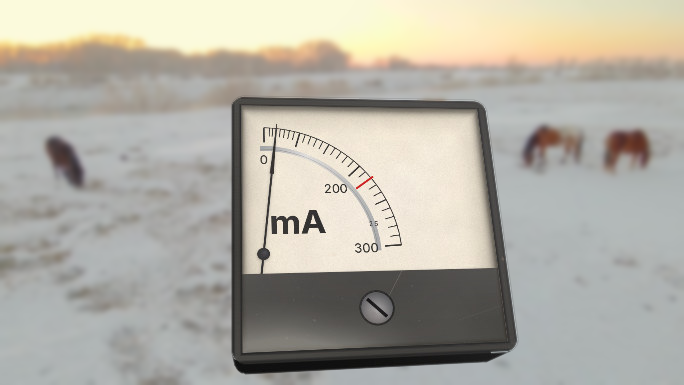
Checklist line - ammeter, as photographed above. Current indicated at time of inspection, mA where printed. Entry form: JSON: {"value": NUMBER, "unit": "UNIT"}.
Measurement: {"value": 50, "unit": "mA"}
